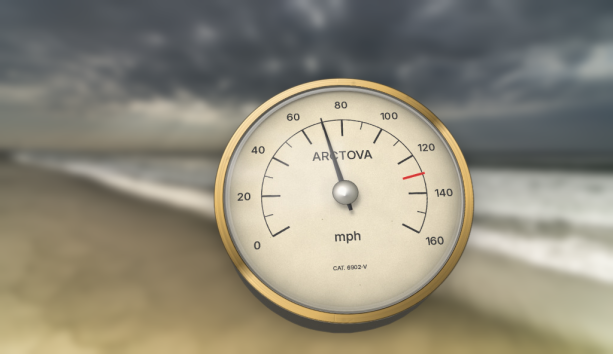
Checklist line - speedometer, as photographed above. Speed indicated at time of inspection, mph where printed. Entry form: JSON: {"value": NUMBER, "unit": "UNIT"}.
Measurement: {"value": 70, "unit": "mph"}
